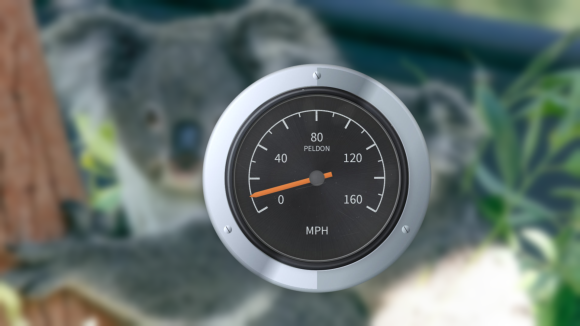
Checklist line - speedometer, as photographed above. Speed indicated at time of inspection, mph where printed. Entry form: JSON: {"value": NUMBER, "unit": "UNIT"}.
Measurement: {"value": 10, "unit": "mph"}
